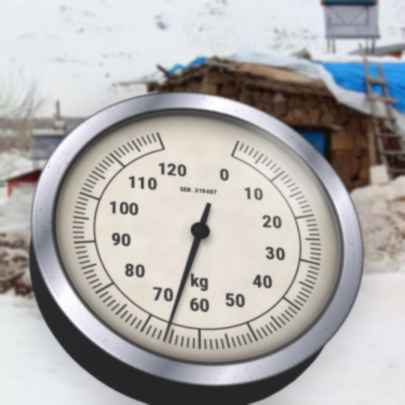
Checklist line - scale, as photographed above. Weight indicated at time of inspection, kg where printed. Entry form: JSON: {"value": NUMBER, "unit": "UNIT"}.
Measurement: {"value": 66, "unit": "kg"}
